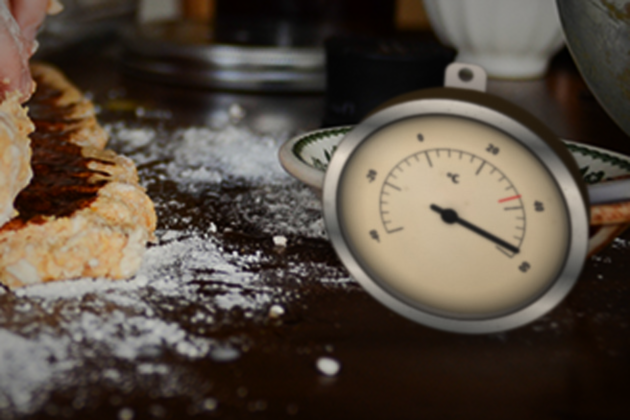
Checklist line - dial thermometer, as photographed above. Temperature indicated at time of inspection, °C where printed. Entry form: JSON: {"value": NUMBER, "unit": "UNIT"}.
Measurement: {"value": 56, "unit": "°C"}
